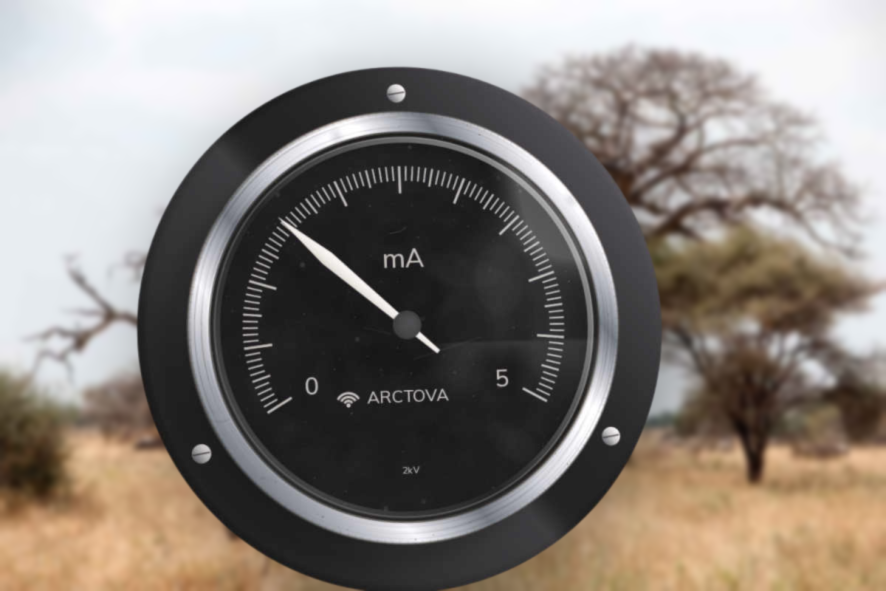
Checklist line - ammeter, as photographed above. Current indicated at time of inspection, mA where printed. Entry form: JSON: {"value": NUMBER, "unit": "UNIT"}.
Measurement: {"value": 1.5, "unit": "mA"}
